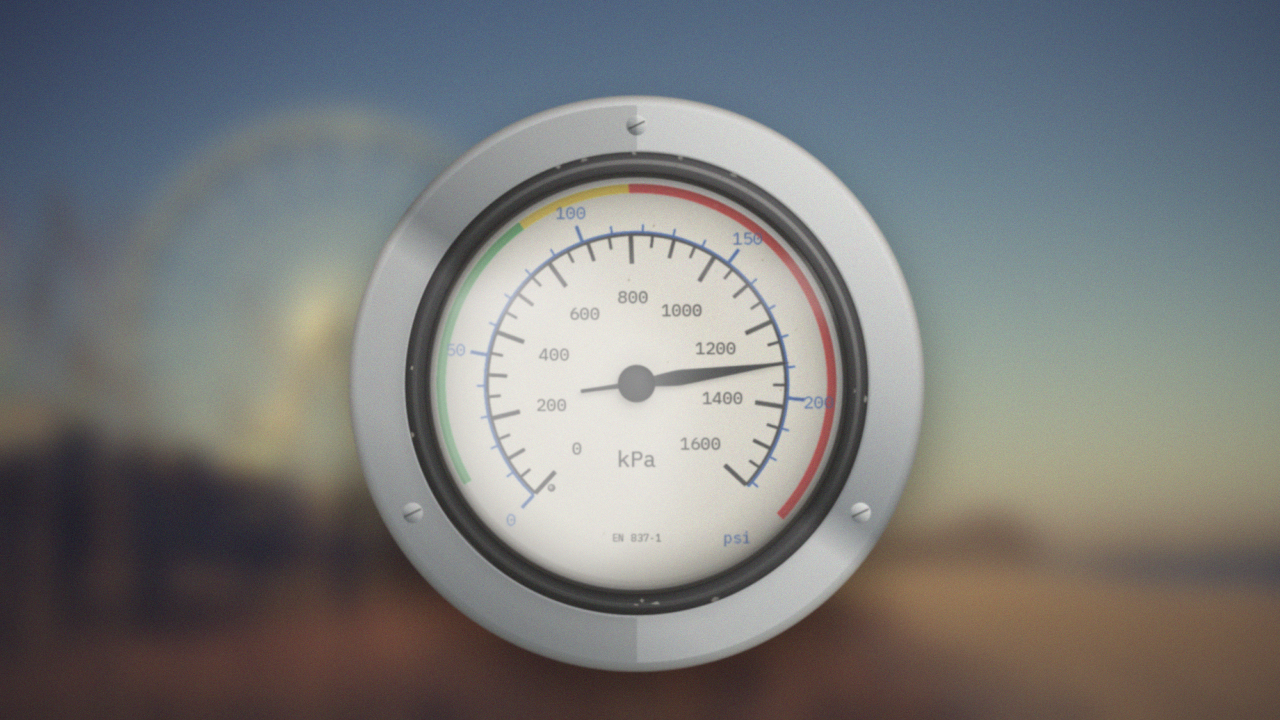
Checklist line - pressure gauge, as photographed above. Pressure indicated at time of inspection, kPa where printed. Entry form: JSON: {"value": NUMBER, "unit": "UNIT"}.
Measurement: {"value": 1300, "unit": "kPa"}
